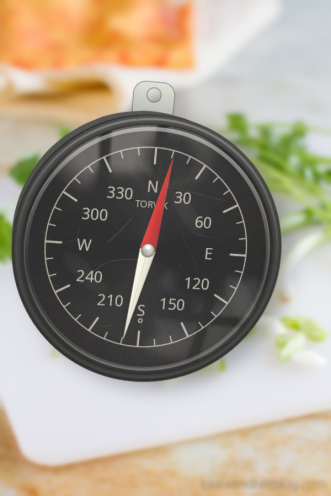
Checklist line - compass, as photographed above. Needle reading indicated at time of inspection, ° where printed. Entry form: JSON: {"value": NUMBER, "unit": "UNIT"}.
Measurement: {"value": 10, "unit": "°"}
